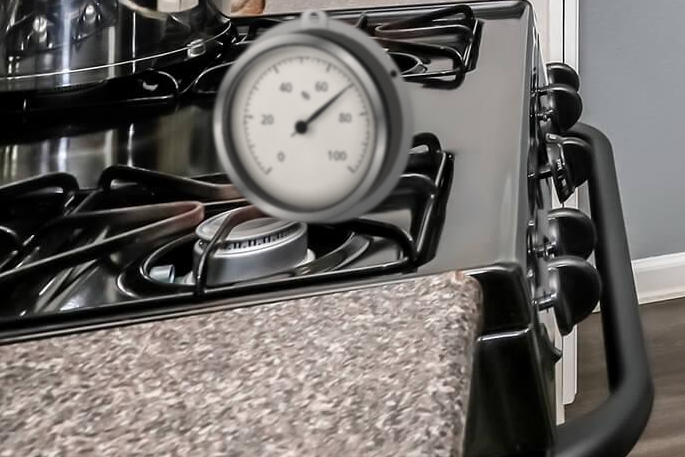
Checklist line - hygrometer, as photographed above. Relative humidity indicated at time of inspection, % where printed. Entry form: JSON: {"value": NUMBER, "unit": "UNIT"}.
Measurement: {"value": 70, "unit": "%"}
